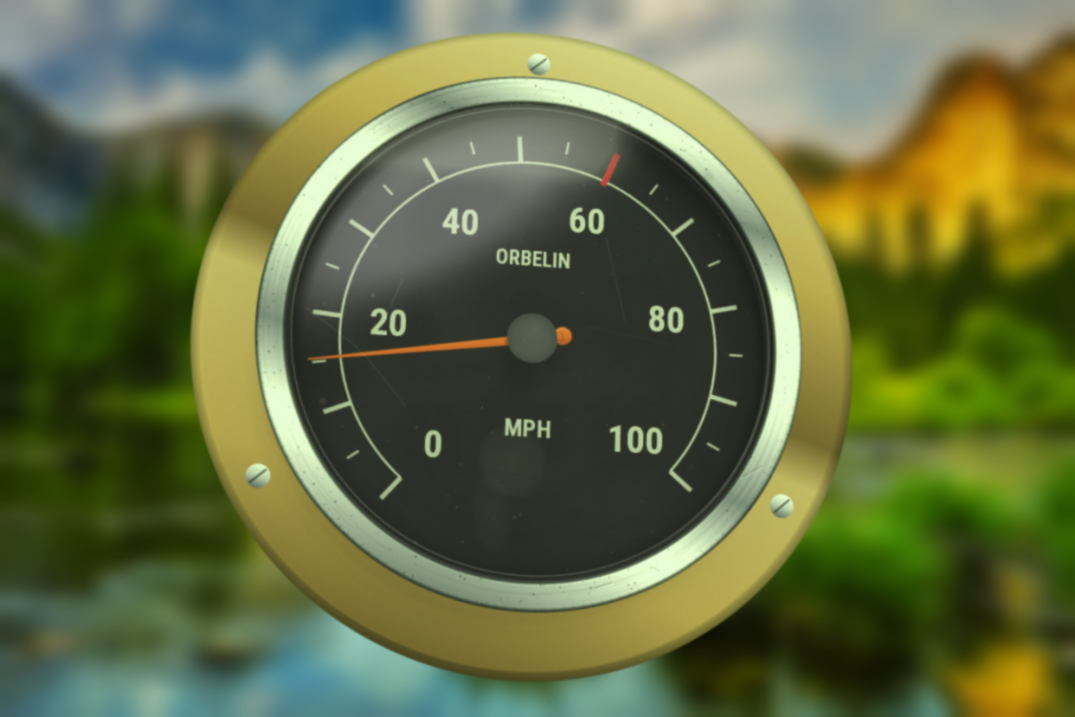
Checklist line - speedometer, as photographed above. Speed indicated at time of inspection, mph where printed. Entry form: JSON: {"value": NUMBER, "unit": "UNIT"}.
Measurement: {"value": 15, "unit": "mph"}
